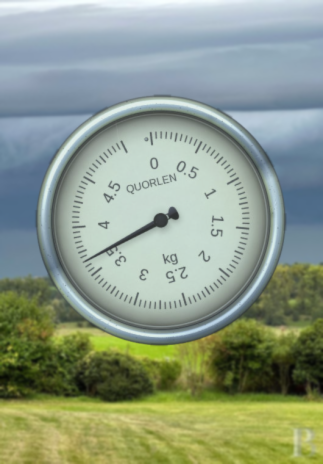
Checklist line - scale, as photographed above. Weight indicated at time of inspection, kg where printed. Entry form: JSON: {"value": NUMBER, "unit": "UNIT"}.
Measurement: {"value": 3.65, "unit": "kg"}
